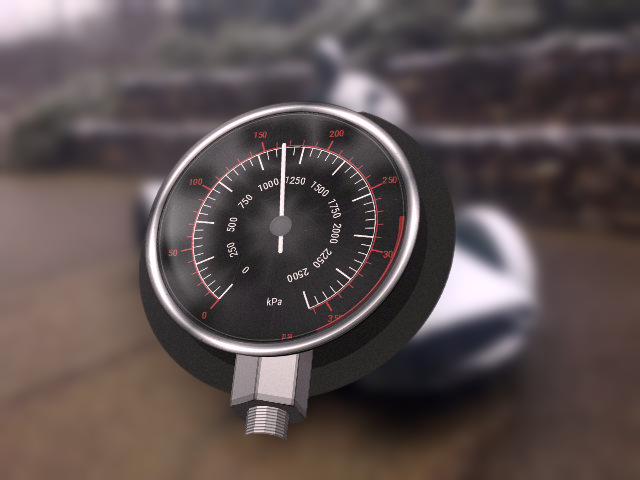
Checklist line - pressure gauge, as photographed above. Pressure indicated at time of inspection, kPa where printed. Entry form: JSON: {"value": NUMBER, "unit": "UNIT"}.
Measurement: {"value": 1150, "unit": "kPa"}
